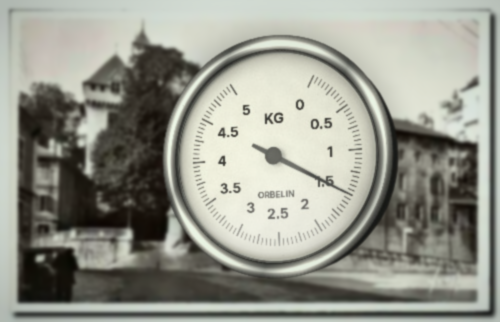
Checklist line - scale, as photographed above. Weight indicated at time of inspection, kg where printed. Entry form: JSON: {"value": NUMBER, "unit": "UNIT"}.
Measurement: {"value": 1.5, "unit": "kg"}
